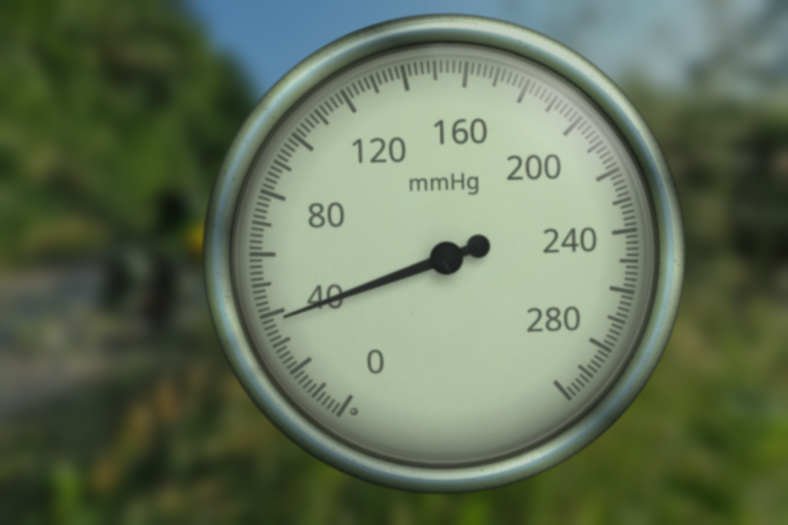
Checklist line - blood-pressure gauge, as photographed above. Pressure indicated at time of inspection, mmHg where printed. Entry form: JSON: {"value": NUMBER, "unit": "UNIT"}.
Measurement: {"value": 38, "unit": "mmHg"}
